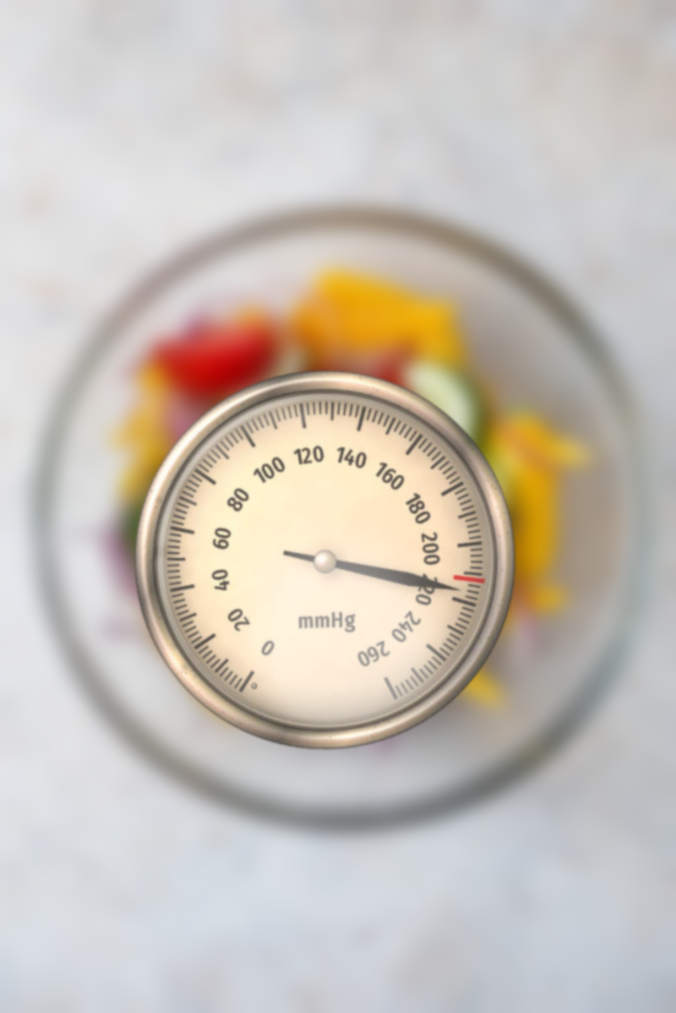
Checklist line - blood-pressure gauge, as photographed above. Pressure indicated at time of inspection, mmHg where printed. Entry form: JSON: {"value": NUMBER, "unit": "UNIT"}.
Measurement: {"value": 216, "unit": "mmHg"}
